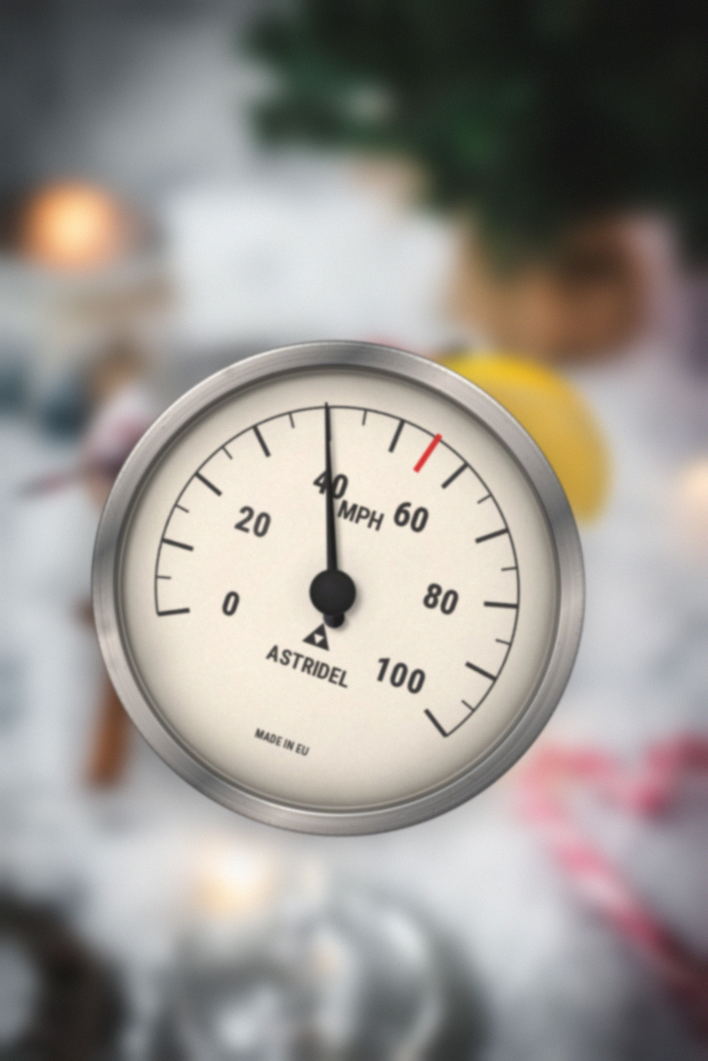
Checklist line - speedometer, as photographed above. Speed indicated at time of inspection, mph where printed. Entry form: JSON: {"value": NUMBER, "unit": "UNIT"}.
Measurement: {"value": 40, "unit": "mph"}
